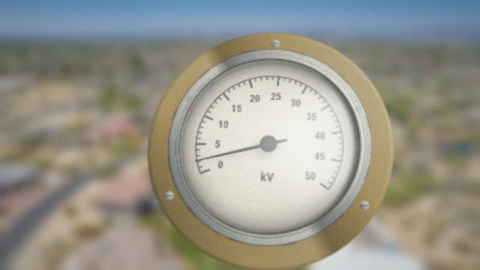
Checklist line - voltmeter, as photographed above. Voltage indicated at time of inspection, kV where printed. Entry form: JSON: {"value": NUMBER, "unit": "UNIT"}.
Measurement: {"value": 2, "unit": "kV"}
